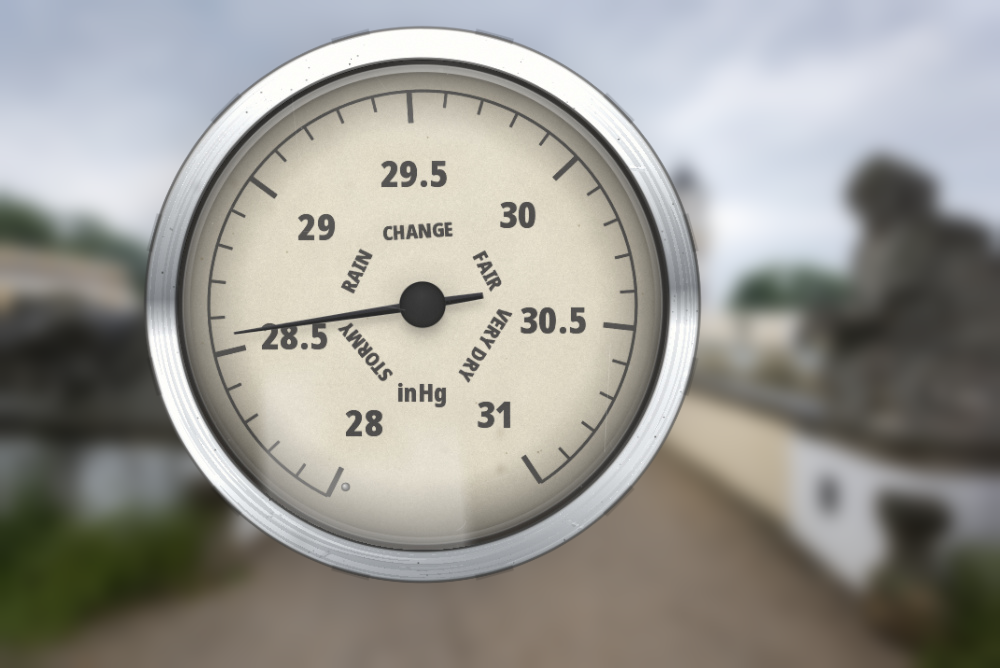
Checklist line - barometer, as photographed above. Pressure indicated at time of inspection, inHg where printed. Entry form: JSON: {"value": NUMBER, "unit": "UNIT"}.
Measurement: {"value": 28.55, "unit": "inHg"}
